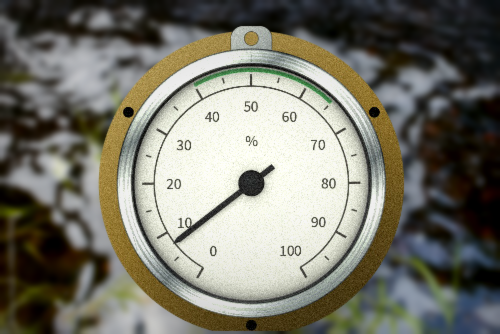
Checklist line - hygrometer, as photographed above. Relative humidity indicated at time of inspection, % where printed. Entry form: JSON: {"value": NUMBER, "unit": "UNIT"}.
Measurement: {"value": 7.5, "unit": "%"}
